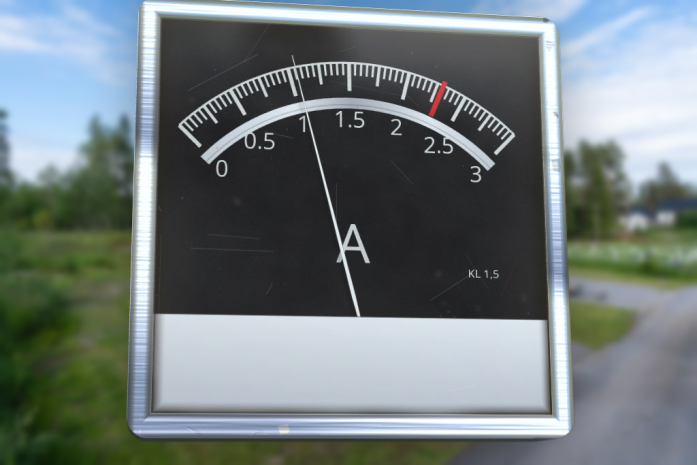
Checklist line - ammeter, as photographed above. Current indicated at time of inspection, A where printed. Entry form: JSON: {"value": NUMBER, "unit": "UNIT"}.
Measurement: {"value": 1.05, "unit": "A"}
